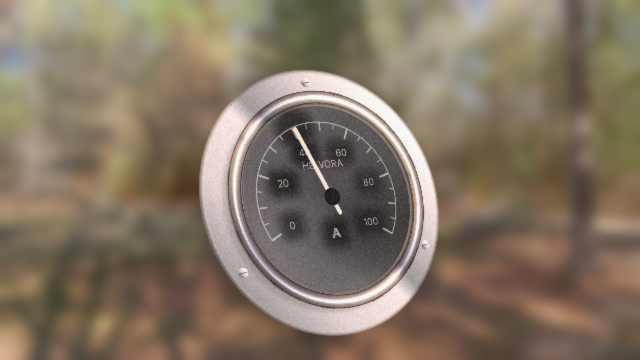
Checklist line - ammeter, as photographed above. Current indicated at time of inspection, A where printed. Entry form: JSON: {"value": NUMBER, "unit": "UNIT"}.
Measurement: {"value": 40, "unit": "A"}
